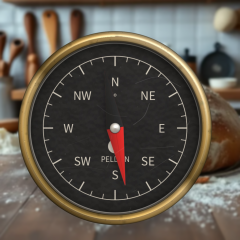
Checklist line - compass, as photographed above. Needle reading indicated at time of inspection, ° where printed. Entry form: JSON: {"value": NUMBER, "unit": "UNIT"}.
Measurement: {"value": 170, "unit": "°"}
